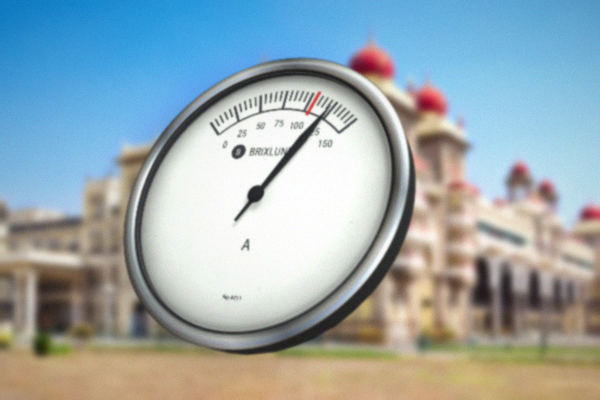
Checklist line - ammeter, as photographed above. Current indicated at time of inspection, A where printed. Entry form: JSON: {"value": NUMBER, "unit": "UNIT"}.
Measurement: {"value": 125, "unit": "A"}
